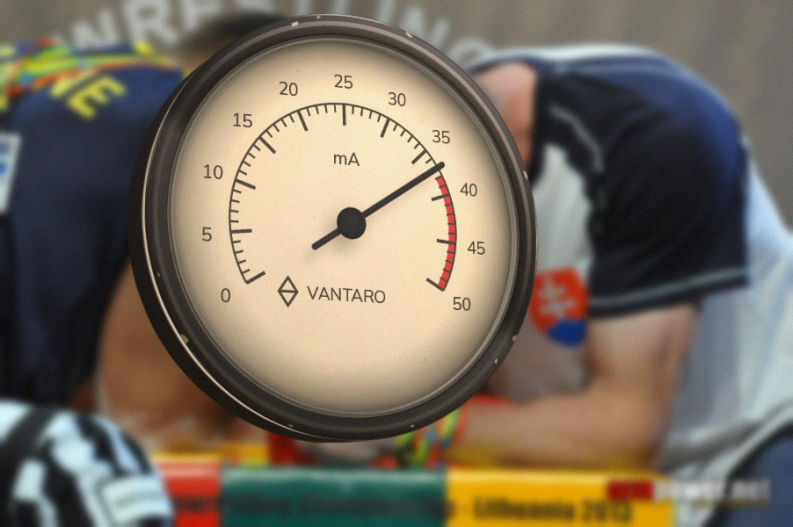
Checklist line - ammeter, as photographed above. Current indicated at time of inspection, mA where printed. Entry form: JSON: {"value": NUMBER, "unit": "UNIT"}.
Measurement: {"value": 37, "unit": "mA"}
